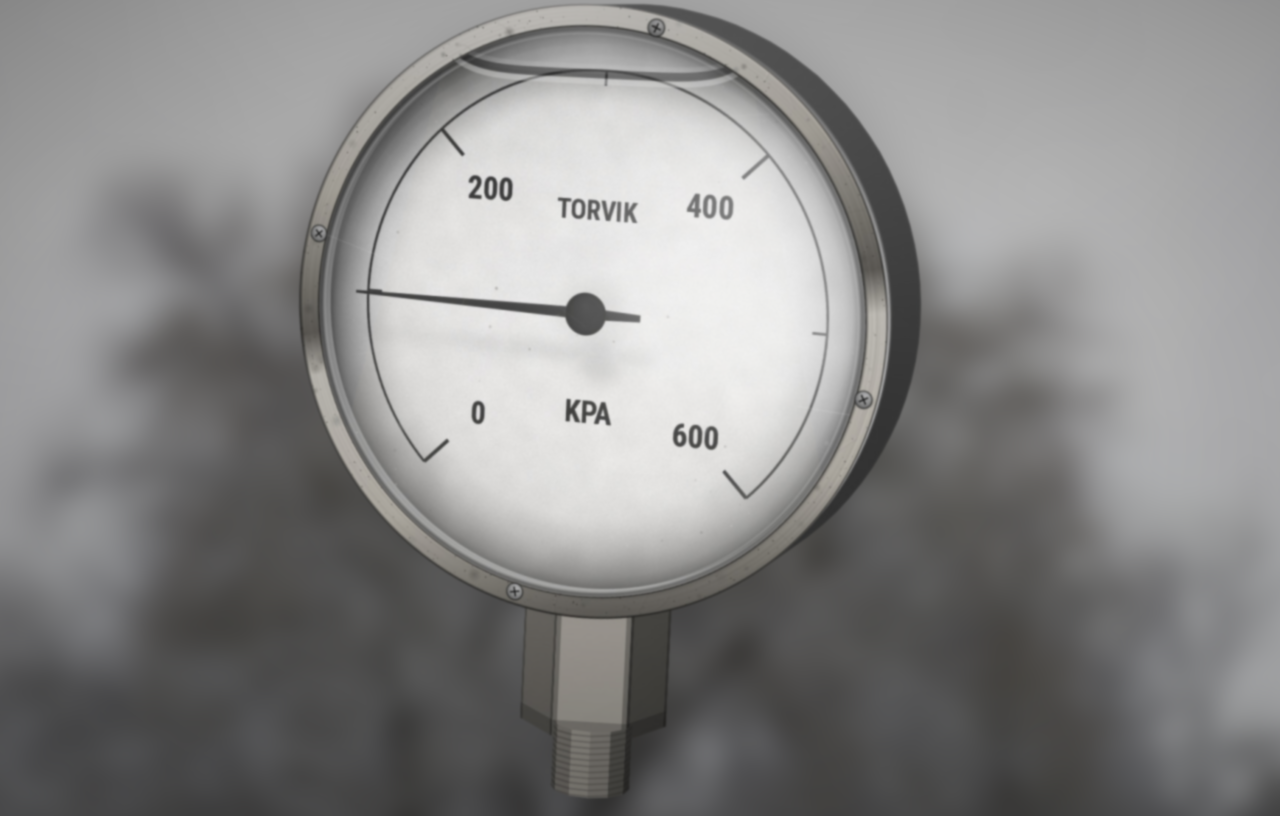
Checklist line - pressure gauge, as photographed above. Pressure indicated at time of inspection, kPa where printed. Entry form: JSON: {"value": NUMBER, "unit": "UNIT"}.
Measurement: {"value": 100, "unit": "kPa"}
